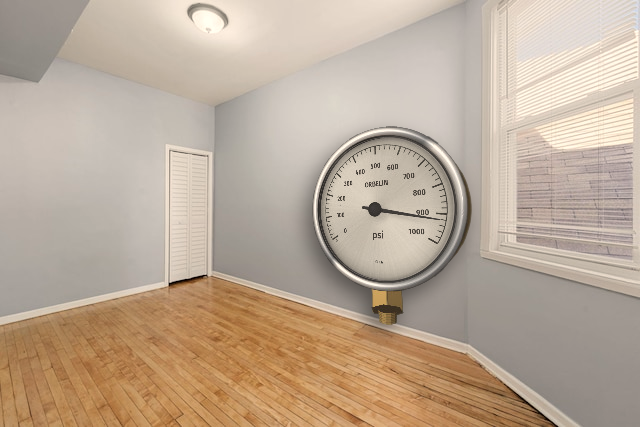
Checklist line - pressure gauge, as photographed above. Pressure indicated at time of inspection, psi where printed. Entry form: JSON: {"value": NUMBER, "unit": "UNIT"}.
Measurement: {"value": 920, "unit": "psi"}
